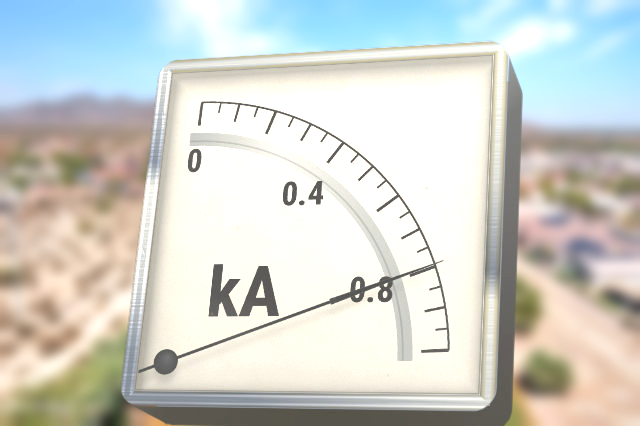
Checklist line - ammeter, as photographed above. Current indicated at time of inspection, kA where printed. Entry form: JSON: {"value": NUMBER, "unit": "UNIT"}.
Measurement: {"value": 0.8, "unit": "kA"}
